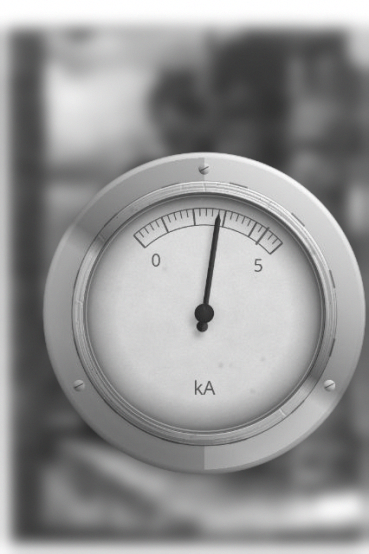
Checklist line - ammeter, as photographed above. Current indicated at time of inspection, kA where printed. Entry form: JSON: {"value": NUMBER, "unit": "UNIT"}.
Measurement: {"value": 2.8, "unit": "kA"}
